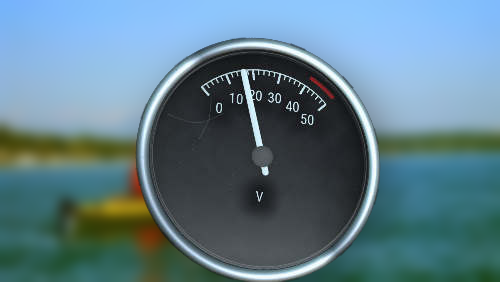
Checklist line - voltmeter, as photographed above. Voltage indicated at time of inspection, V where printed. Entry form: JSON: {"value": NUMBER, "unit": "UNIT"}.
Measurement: {"value": 16, "unit": "V"}
